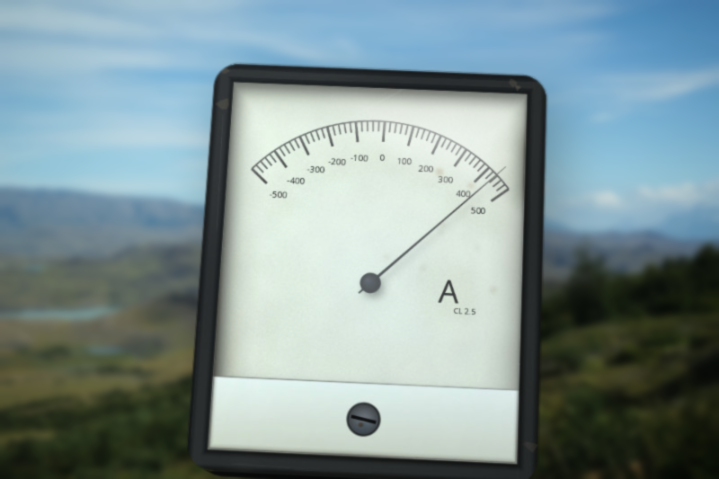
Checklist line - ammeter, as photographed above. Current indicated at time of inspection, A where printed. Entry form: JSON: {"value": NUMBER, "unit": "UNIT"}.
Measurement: {"value": 440, "unit": "A"}
